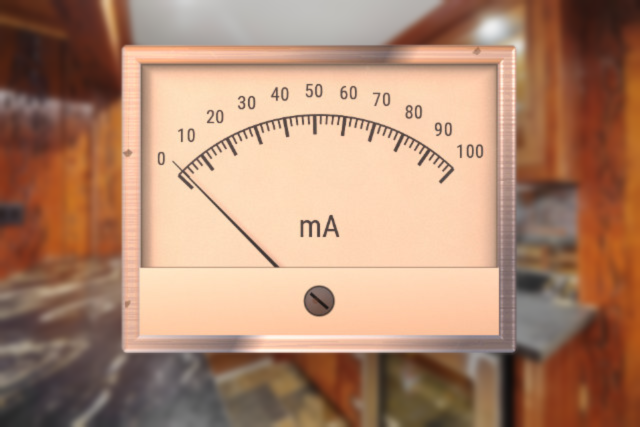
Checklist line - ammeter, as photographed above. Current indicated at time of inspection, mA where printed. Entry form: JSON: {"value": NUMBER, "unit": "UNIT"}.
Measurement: {"value": 2, "unit": "mA"}
